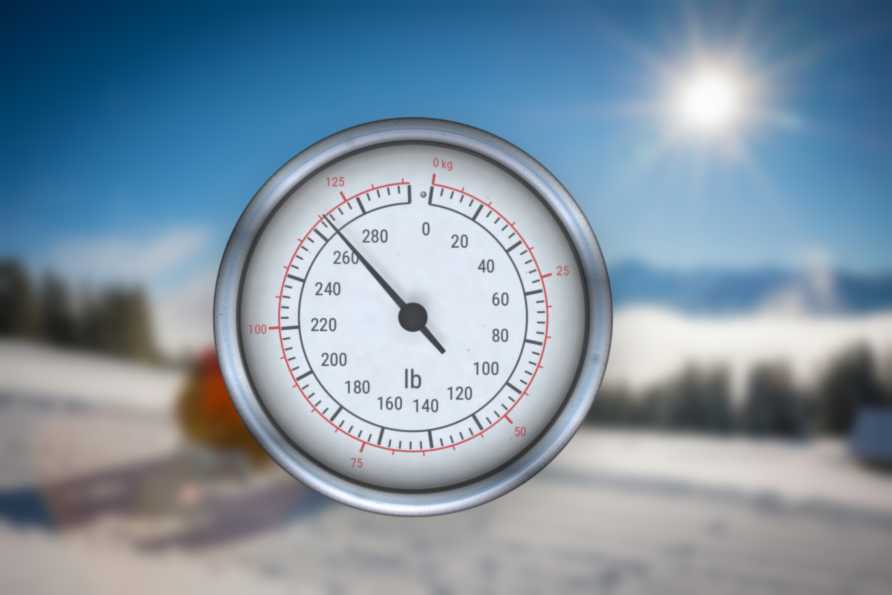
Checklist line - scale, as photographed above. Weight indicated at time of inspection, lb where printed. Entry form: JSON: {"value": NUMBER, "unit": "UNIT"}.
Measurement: {"value": 266, "unit": "lb"}
